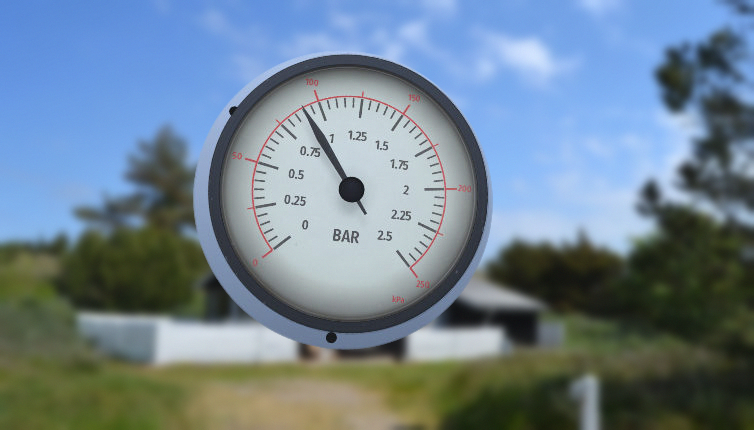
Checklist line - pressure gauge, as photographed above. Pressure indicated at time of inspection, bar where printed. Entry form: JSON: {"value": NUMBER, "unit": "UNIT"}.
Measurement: {"value": 0.9, "unit": "bar"}
